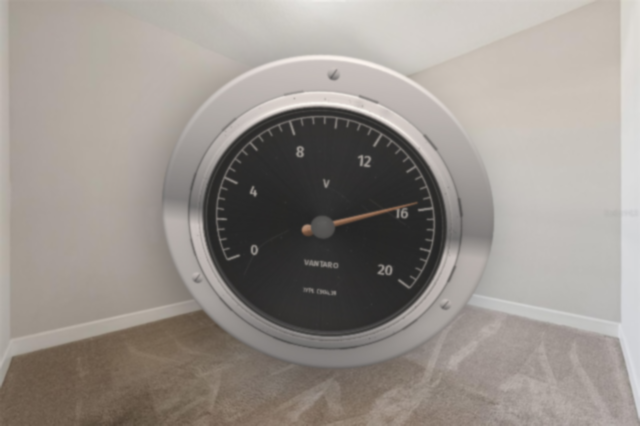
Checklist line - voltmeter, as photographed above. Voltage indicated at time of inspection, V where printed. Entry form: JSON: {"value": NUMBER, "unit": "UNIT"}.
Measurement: {"value": 15.5, "unit": "V"}
